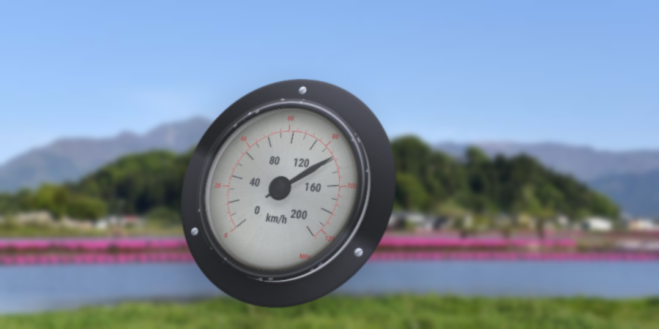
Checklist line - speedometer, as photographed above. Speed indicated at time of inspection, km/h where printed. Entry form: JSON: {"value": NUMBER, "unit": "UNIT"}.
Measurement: {"value": 140, "unit": "km/h"}
